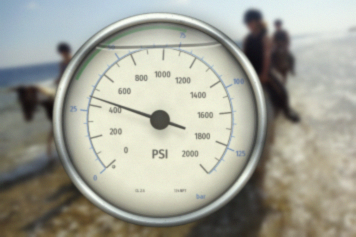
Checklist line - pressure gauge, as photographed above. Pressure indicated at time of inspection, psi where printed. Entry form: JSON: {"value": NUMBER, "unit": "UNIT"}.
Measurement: {"value": 450, "unit": "psi"}
